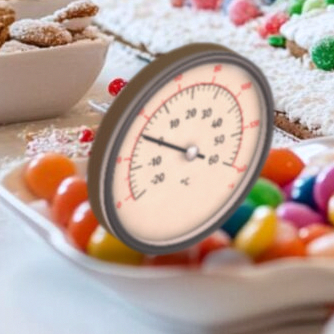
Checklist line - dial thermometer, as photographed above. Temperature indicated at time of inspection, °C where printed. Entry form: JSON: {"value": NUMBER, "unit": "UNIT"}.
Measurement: {"value": 0, "unit": "°C"}
